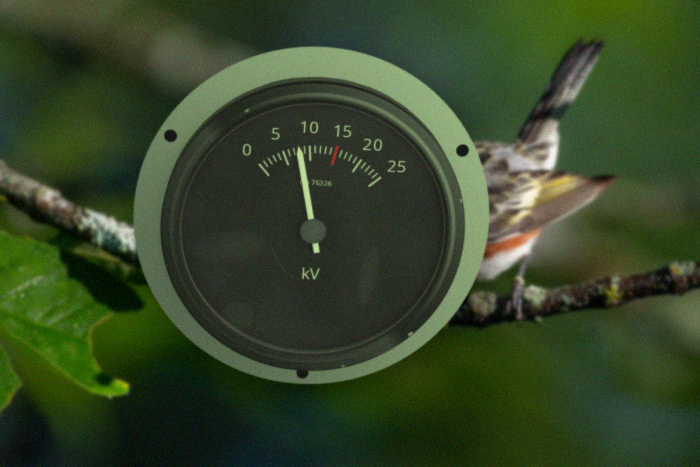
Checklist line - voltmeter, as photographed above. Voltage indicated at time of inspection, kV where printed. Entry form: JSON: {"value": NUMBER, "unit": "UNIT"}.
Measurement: {"value": 8, "unit": "kV"}
